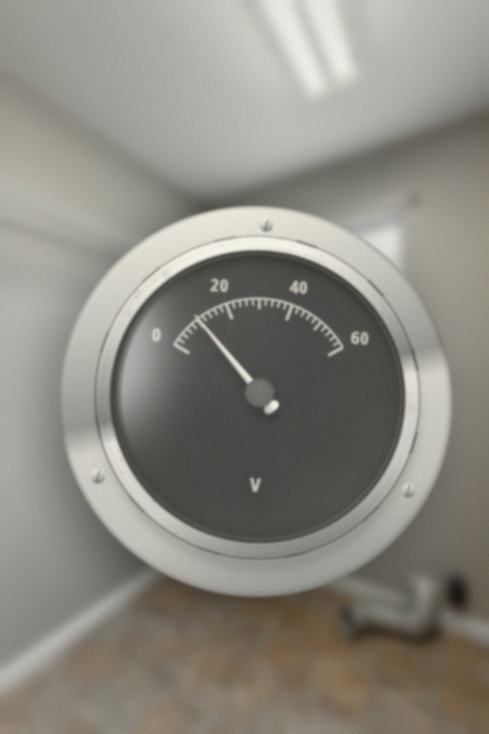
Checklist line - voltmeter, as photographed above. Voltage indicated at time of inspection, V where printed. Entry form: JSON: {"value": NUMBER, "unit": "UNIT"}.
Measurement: {"value": 10, "unit": "V"}
